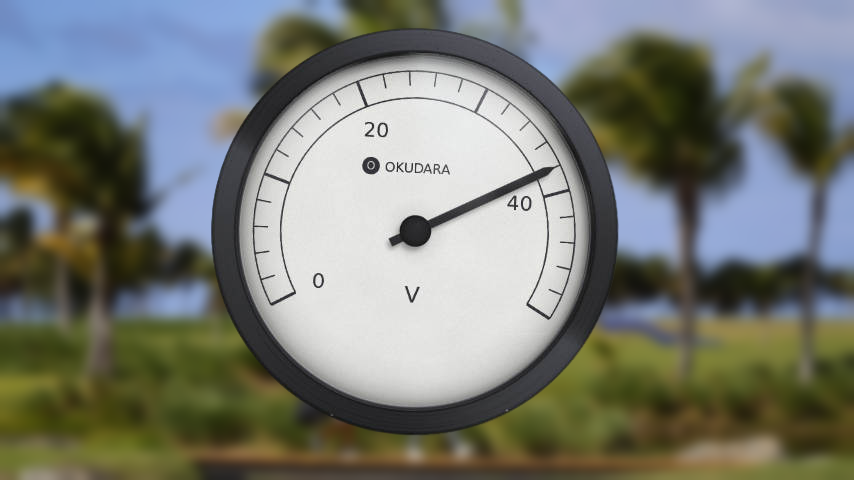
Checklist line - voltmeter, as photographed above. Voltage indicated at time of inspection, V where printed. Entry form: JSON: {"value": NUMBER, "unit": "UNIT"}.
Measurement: {"value": 38, "unit": "V"}
